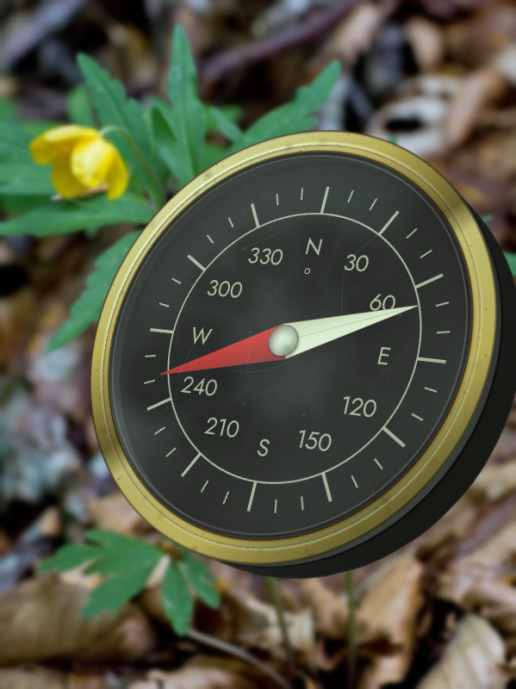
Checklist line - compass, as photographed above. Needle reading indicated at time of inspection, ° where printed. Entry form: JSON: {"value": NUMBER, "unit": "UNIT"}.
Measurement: {"value": 250, "unit": "°"}
